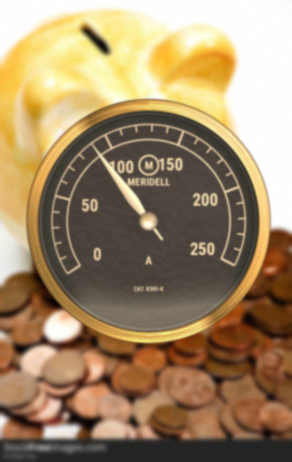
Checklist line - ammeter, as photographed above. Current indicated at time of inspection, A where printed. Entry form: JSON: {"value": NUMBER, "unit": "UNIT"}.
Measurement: {"value": 90, "unit": "A"}
